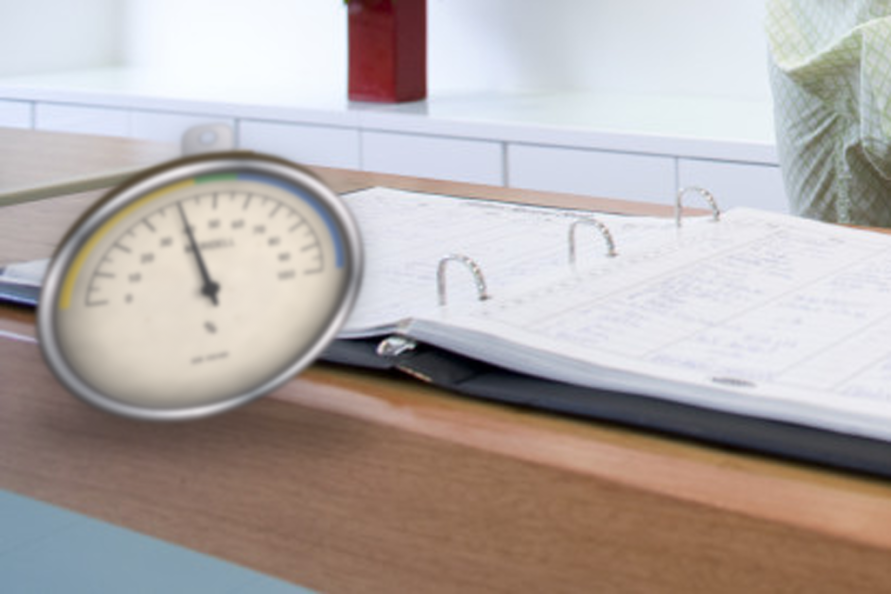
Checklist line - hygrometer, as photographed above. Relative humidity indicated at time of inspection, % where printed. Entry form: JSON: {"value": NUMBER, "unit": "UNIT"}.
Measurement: {"value": 40, "unit": "%"}
